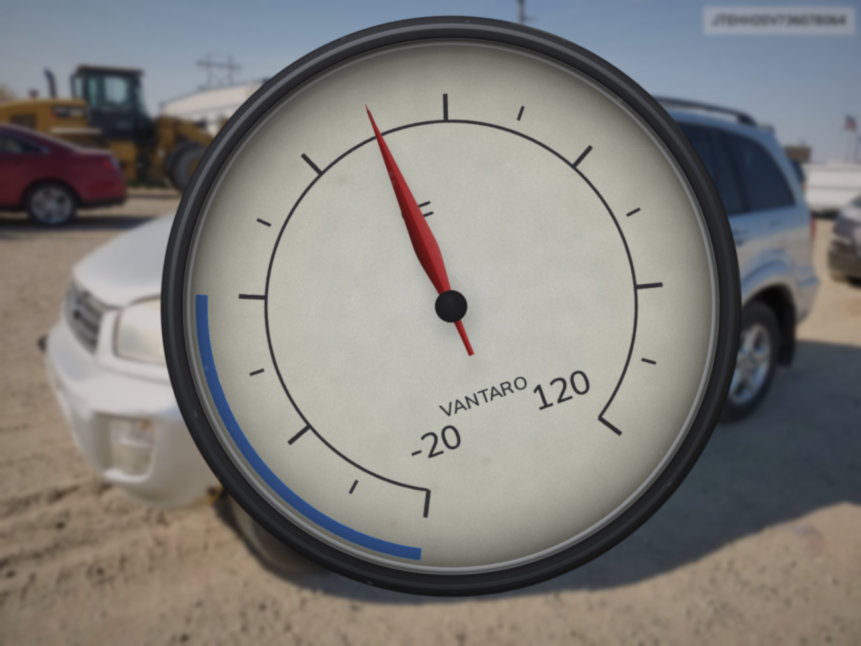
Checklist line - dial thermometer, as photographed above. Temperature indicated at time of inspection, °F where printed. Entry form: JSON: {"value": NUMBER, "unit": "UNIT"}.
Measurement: {"value": 50, "unit": "°F"}
